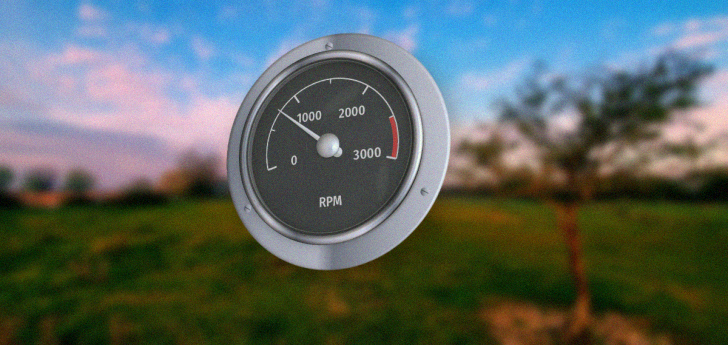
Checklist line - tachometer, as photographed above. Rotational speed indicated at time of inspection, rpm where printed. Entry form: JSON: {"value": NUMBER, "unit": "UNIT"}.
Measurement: {"value": 750, "unit": "rpm"}
